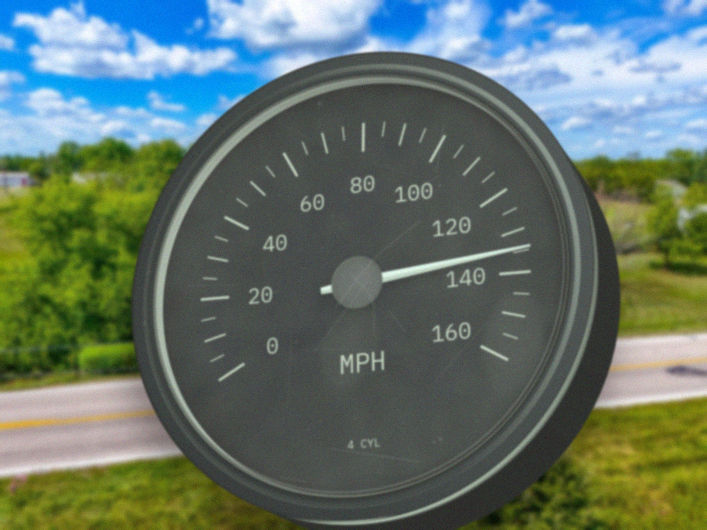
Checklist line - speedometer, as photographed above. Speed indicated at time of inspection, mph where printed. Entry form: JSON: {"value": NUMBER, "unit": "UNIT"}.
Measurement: {"value": 135, "unit": "mph"}
